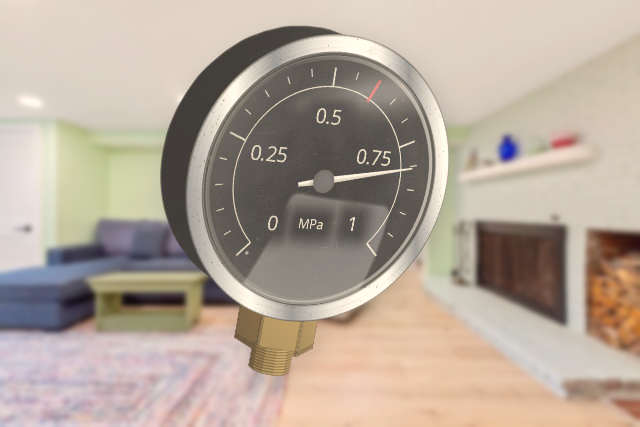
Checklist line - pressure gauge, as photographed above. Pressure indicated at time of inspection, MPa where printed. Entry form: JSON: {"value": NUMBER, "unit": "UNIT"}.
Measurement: {"value": 0.8, "unit": "MPa"}
